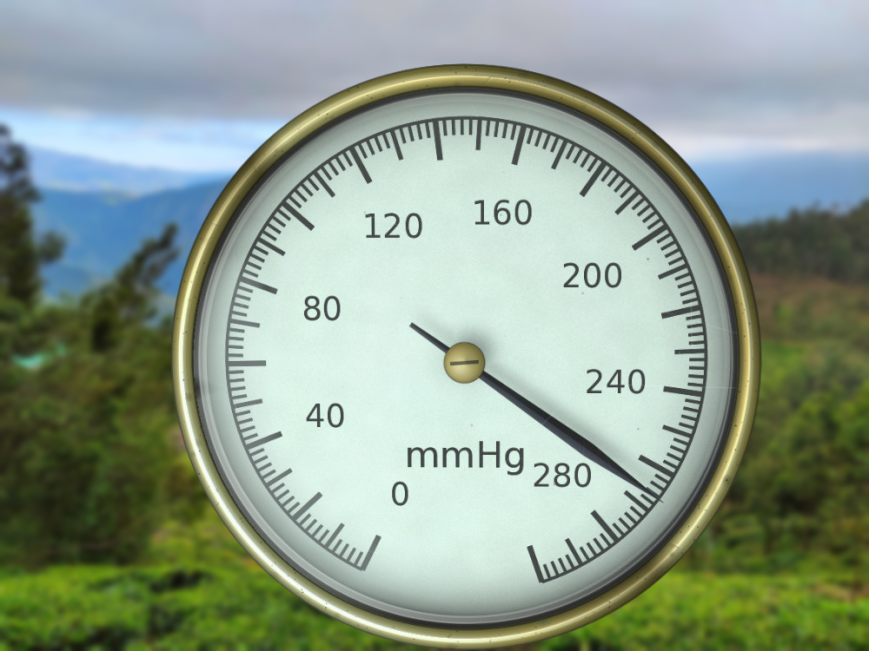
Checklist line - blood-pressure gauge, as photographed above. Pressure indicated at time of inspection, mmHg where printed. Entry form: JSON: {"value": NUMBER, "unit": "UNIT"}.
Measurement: {"value": 266, "unit": "mmHg"}
